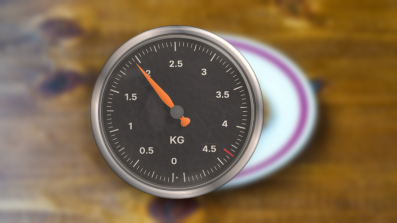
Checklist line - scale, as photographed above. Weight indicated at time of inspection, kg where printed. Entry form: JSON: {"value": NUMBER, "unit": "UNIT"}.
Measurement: {"value": 1.95, "unit": "kg"}
